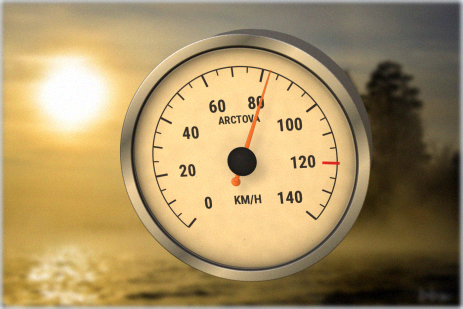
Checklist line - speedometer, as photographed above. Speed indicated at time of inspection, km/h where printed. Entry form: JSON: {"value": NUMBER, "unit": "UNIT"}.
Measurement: {"value": 82.5, "unit": "km/h"}
